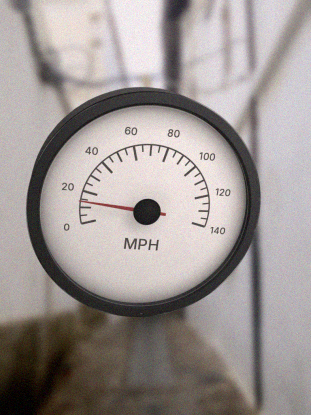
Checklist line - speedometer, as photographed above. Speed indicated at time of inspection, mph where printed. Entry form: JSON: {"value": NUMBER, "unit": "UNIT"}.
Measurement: {"value": 15, "unit": "mph"}
